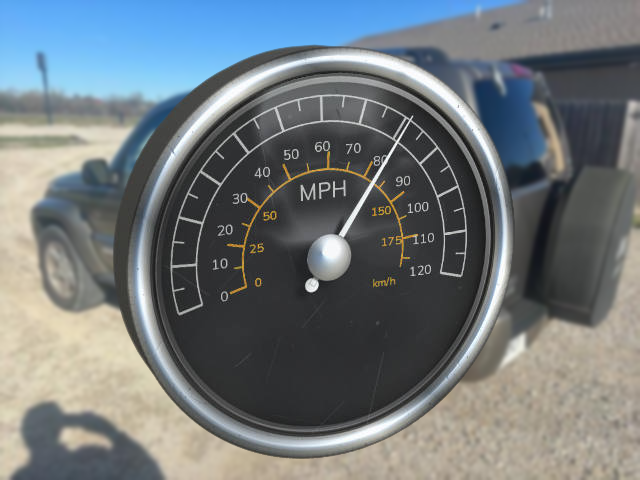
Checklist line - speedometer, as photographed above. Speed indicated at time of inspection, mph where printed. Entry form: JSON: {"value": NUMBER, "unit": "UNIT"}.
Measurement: {"value": 80, "unit": "mph"}
